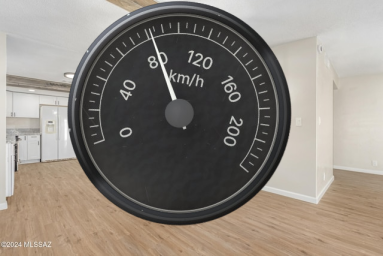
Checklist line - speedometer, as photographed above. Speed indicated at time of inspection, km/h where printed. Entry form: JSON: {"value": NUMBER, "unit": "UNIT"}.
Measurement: {"value": 82.5, "unit": "km/h"}
